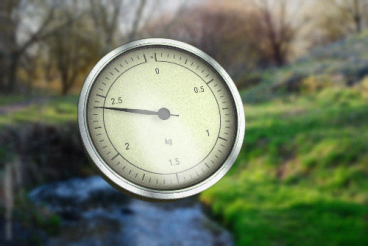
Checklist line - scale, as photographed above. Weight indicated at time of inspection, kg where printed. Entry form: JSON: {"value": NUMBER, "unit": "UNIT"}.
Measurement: {"value": 2.4, "unit": "kg"}
